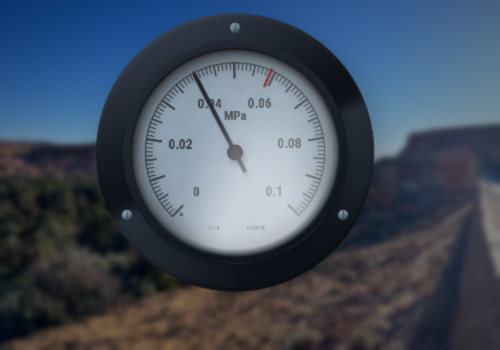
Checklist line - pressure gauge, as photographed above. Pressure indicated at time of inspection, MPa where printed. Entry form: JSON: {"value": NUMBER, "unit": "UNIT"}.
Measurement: {"value": 0.04, "unit": "MPa"}
